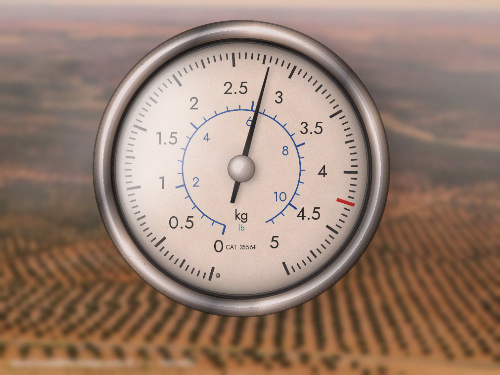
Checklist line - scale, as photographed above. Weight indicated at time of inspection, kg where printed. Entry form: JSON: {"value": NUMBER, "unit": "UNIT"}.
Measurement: {"value": 2.8, "unit": "kg"}
